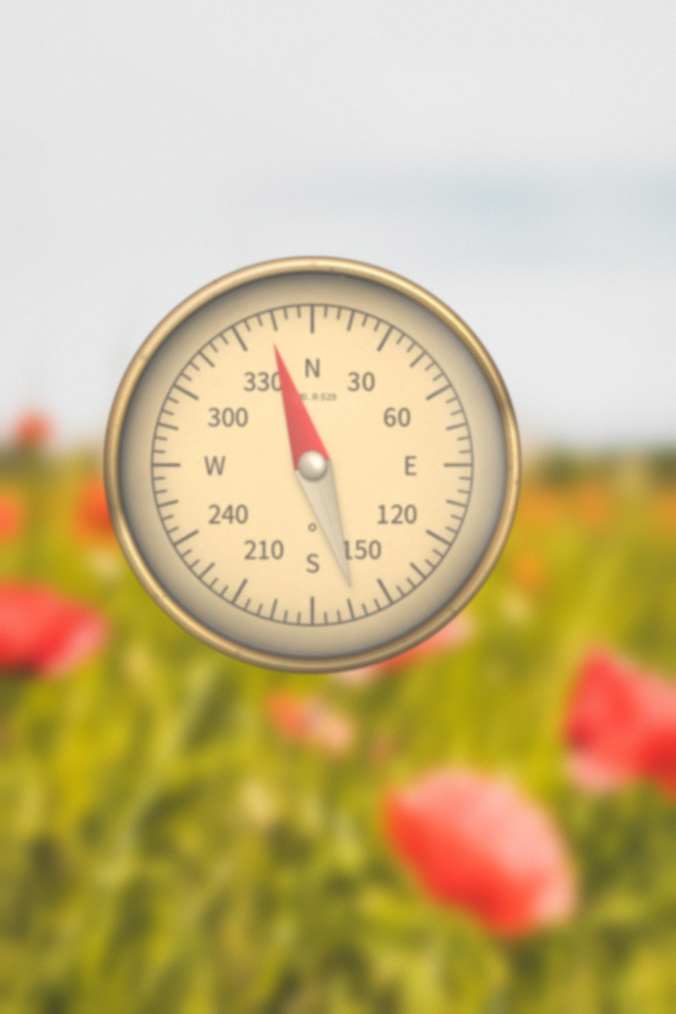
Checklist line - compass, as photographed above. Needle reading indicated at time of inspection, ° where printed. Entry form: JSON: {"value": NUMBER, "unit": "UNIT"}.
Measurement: {"value": 342.5, "unit": "°"}
